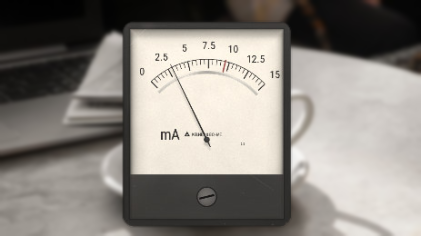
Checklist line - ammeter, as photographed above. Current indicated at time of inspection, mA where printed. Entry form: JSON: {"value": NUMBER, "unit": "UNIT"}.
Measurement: {"value": 3, "unit": "mA"}
